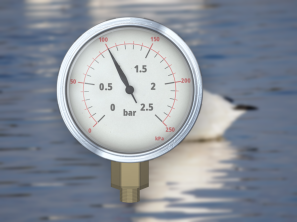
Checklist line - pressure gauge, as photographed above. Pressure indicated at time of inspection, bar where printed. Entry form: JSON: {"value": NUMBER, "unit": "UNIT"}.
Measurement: {"value": 1, "unit": "bar"}
